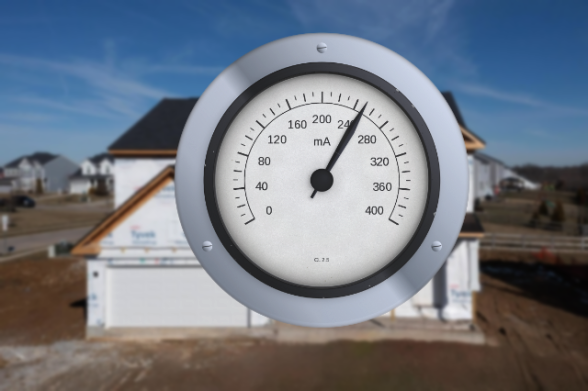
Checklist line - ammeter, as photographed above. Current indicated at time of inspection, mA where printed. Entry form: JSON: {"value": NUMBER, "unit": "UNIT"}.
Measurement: {"value": 250, "unit": "mA"}
